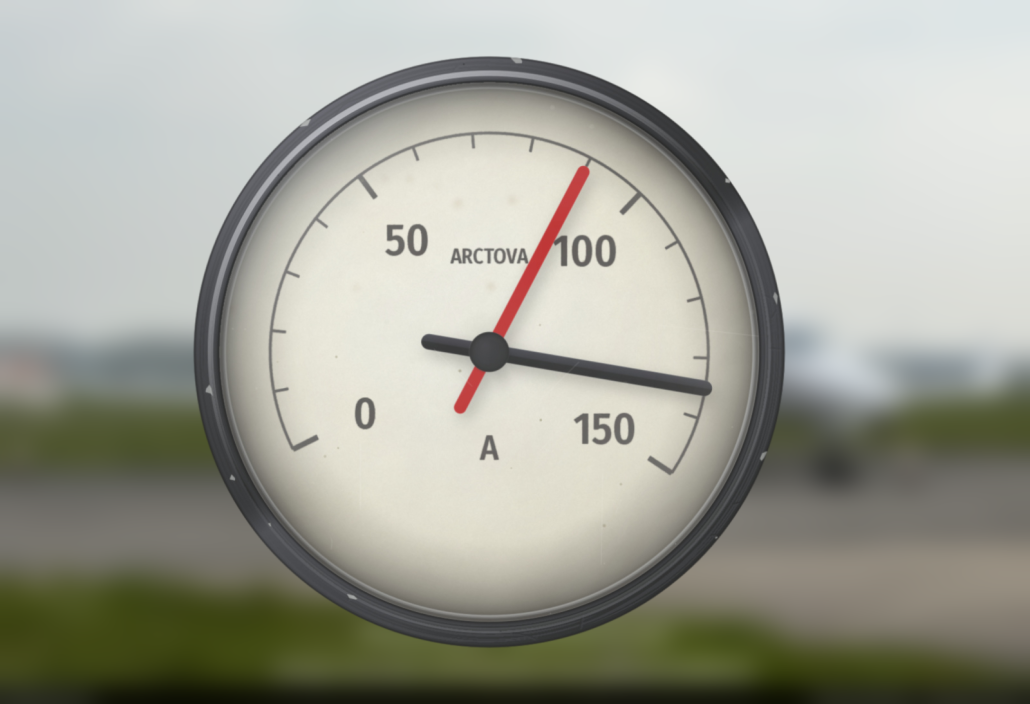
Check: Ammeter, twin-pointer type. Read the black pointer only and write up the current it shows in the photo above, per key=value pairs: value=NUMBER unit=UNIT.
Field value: value=135 unit=A
